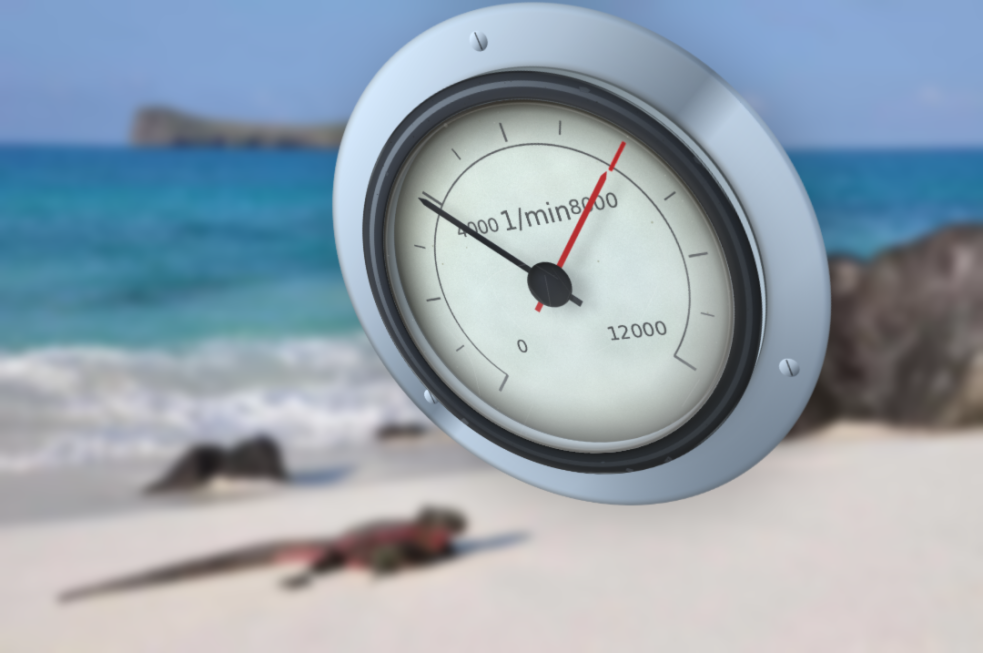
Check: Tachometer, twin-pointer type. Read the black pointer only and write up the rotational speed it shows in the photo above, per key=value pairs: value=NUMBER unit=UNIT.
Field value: value=4000 unit=rpm
